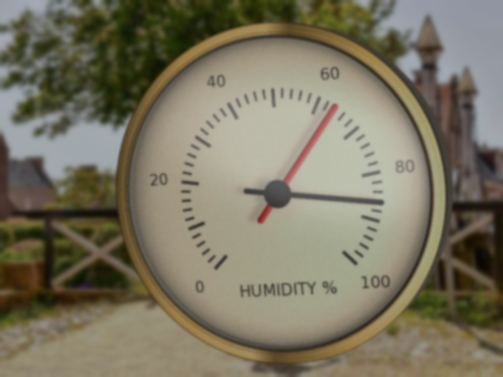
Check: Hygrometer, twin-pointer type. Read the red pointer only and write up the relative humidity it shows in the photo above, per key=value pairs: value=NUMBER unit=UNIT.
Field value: value=64 unit=%
